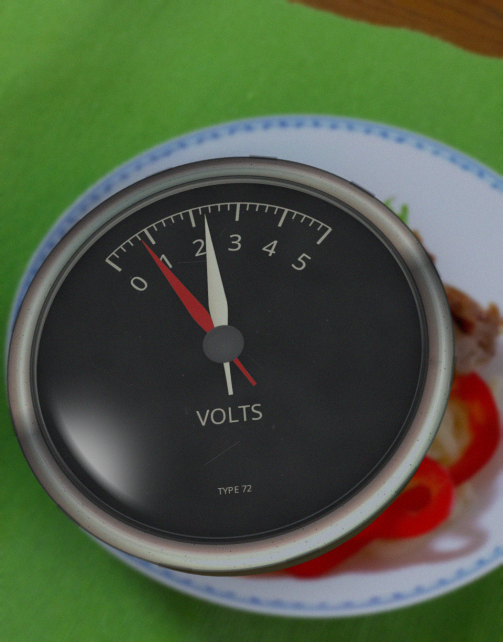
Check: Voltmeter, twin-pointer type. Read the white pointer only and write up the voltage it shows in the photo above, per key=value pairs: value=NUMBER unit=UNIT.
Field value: value=2.3 unit=V
